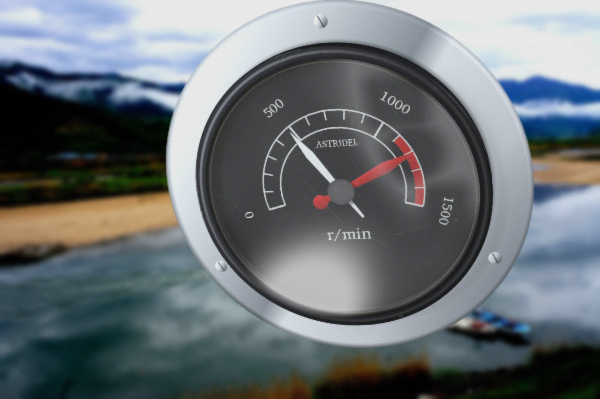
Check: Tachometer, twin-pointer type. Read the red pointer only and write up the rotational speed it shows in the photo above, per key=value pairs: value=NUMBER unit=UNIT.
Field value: value=1200 unit=rpm
